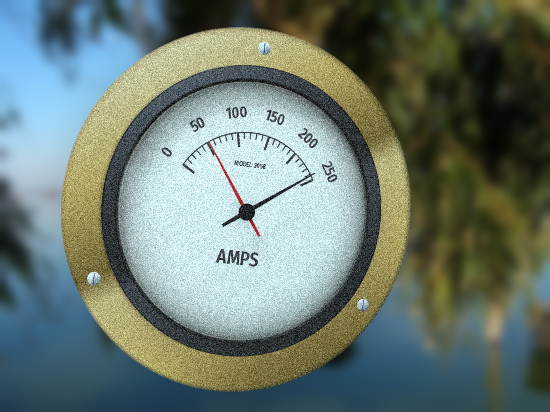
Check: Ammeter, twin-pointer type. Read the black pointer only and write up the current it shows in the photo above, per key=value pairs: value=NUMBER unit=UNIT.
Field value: value=240 unit=A
